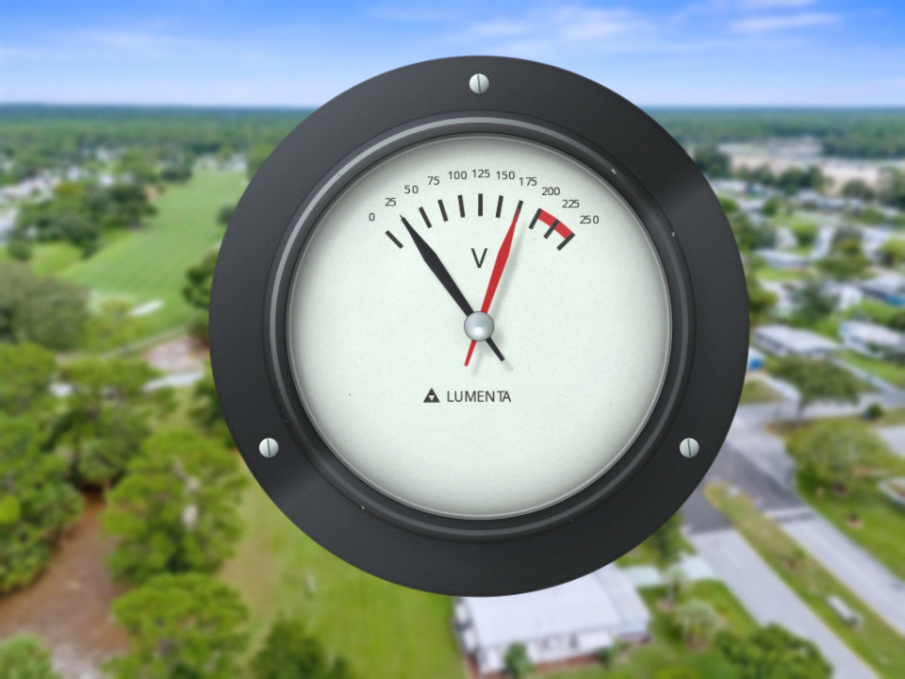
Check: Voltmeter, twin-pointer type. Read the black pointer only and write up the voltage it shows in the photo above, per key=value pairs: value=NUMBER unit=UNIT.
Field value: value=25 unit=V
